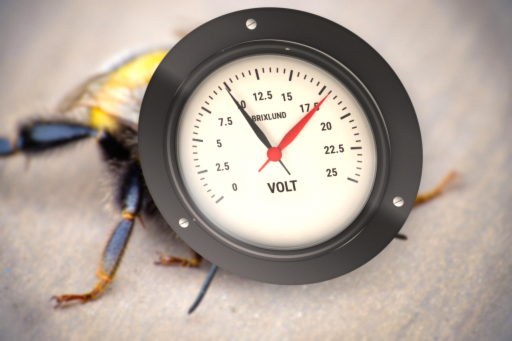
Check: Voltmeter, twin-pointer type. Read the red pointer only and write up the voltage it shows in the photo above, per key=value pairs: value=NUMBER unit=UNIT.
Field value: value=18 unit=V
